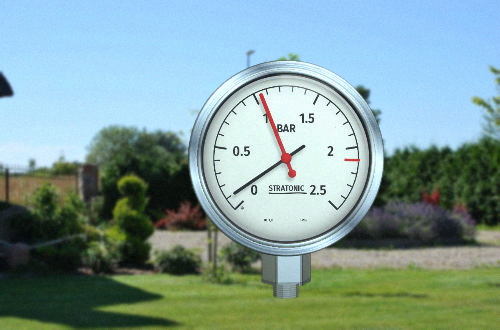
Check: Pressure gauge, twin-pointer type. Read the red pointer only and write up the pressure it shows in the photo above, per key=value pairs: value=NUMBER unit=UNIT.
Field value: value=1.05 unit=bar
